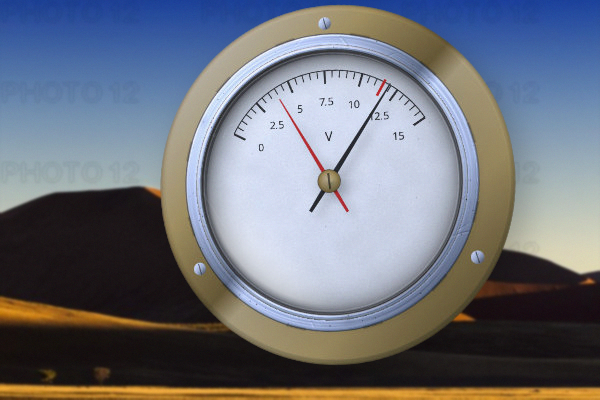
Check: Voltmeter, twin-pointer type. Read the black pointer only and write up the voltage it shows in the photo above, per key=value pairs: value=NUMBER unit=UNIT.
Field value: value=12 unit=V
